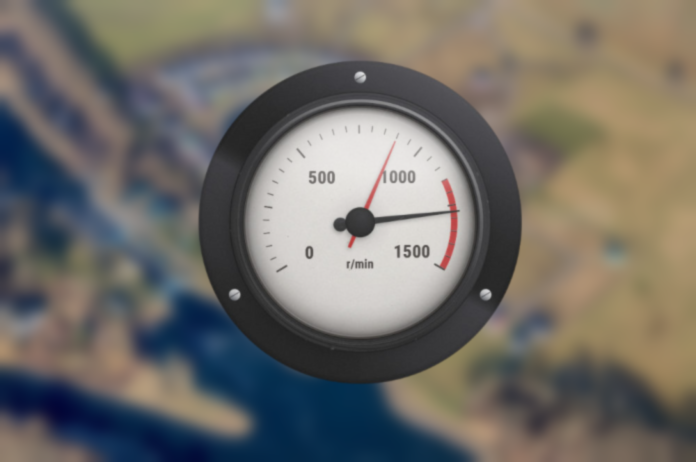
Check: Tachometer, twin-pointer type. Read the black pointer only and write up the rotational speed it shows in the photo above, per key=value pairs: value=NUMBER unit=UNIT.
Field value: value=1275 unit=rpm
